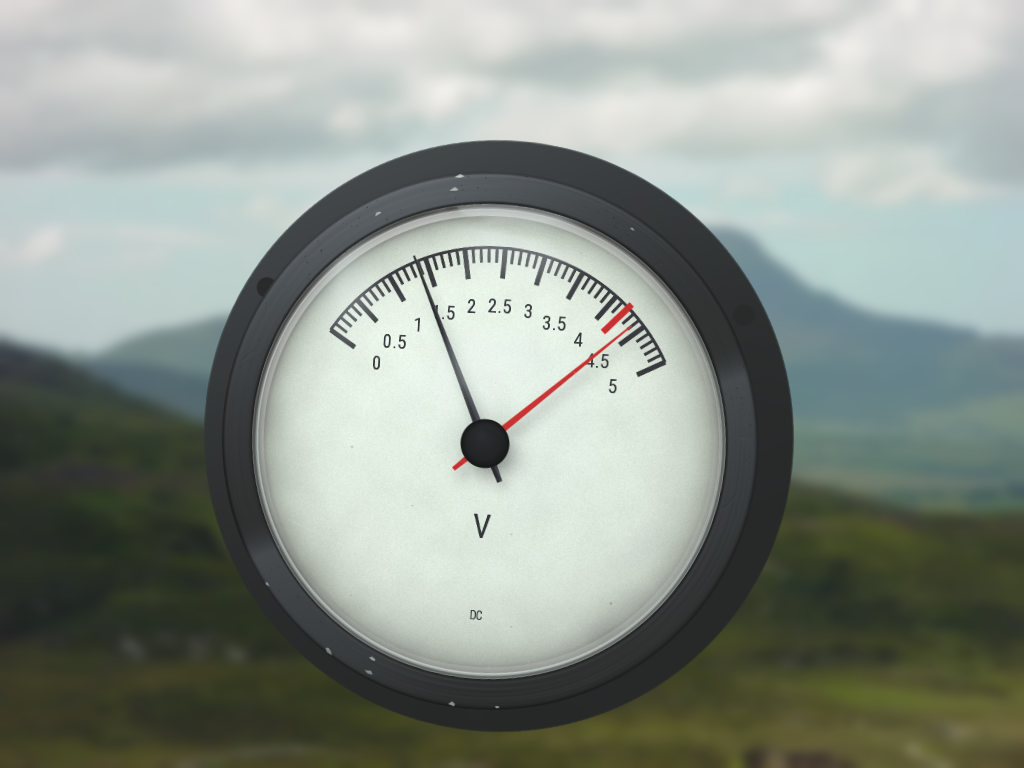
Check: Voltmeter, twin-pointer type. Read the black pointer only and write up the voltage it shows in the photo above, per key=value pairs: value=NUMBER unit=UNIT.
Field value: value=1.4 unit=V
